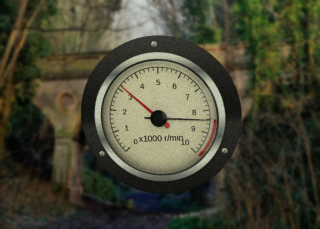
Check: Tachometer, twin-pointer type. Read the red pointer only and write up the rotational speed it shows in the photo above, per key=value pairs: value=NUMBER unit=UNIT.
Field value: value=3200 unit=rpm
